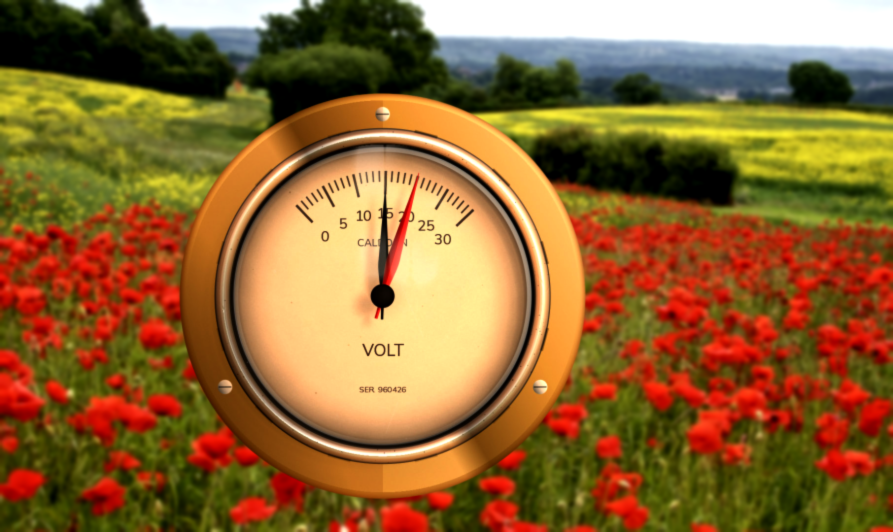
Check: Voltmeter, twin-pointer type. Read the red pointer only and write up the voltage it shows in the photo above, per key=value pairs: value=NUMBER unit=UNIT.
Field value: value=20 unit=V
